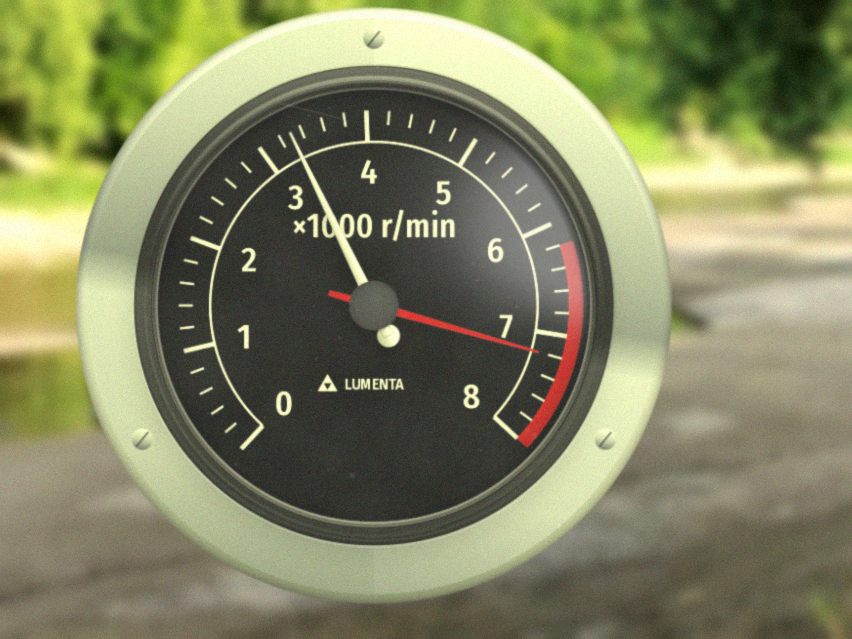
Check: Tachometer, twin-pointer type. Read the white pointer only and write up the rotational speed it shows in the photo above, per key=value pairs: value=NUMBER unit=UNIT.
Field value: value=3300 unit=rpm
